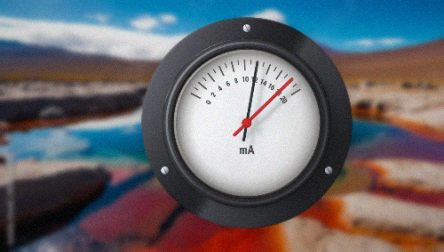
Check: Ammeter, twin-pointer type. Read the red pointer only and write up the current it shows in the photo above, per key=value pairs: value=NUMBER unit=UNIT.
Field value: value=18 unit=mA
